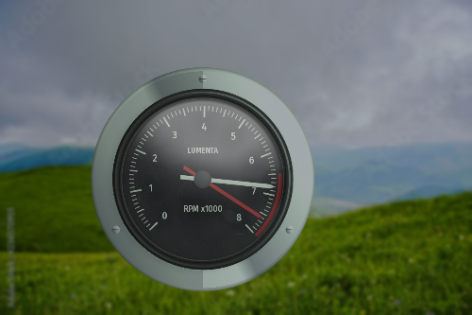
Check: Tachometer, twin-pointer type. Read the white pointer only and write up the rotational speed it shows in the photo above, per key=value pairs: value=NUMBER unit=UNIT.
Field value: value=6800 unit=rpm
